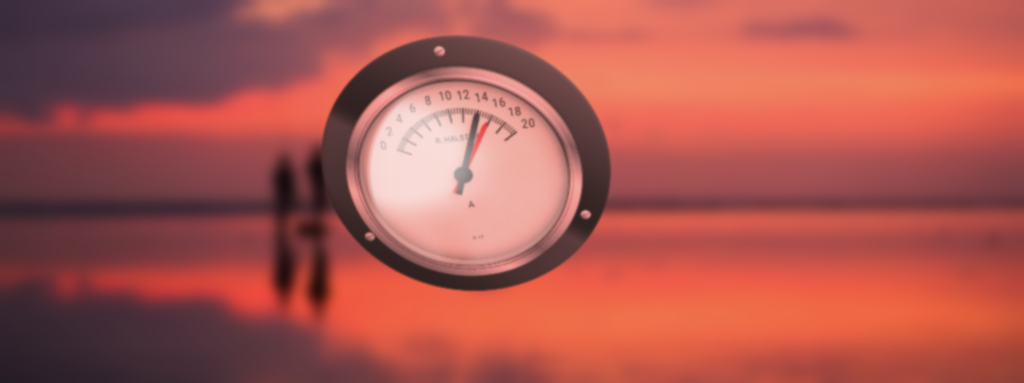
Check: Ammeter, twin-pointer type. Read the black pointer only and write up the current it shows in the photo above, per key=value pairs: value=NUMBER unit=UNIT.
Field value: value=14 unit=A
